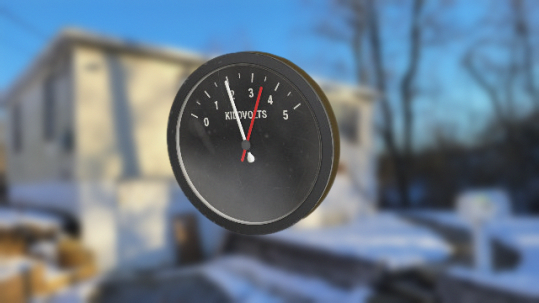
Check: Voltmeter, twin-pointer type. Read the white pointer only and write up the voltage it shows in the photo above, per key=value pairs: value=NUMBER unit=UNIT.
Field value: value=2 unit=kV
